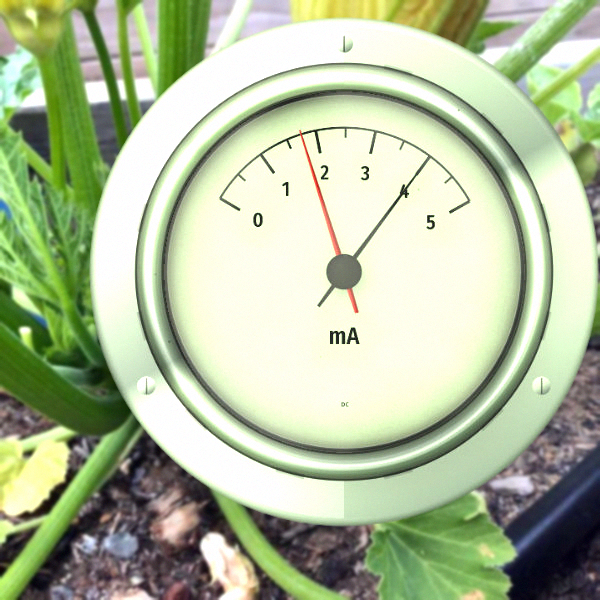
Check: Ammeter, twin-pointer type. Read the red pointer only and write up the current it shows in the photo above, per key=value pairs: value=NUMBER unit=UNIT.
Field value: value=1.75 unit=mA
